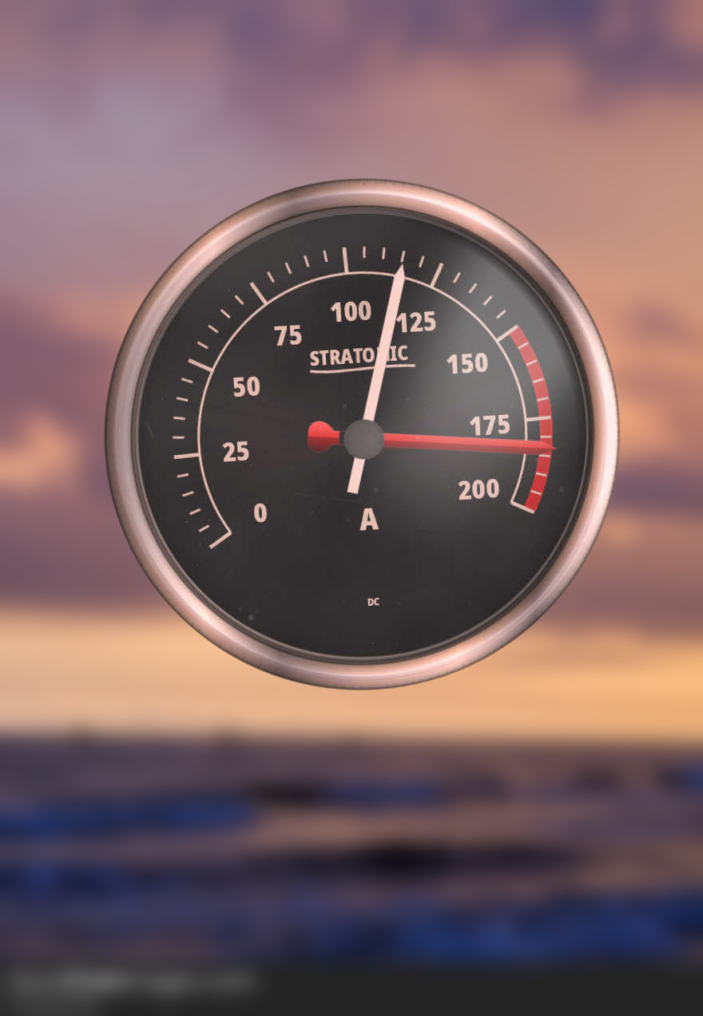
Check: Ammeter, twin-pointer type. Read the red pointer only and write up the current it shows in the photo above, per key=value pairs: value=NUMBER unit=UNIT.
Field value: value=182.5 unit=A
